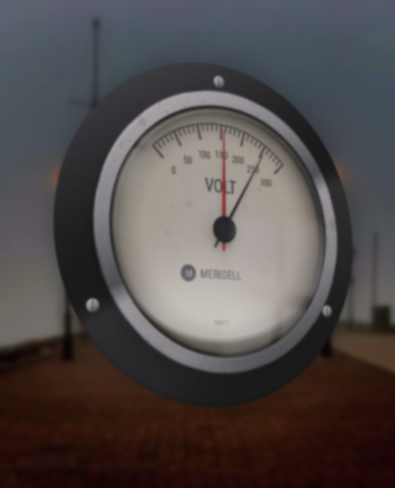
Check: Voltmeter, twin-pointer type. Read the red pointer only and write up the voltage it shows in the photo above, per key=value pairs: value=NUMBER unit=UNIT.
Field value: value=150 unit=V
